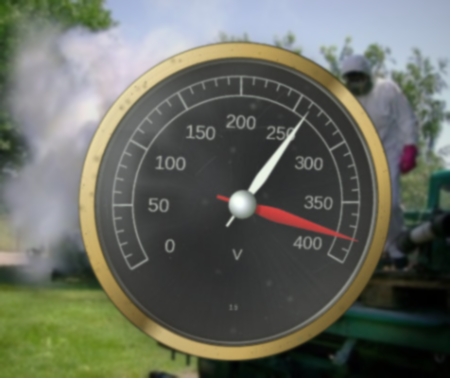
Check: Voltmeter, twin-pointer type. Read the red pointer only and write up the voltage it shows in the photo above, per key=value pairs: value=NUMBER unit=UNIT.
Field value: value=380 unit=V
